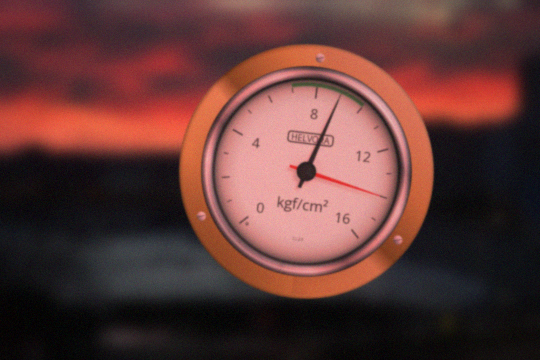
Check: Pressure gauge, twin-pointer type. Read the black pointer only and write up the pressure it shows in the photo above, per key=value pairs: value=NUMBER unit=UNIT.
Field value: value=9 unit=kg/cm²
